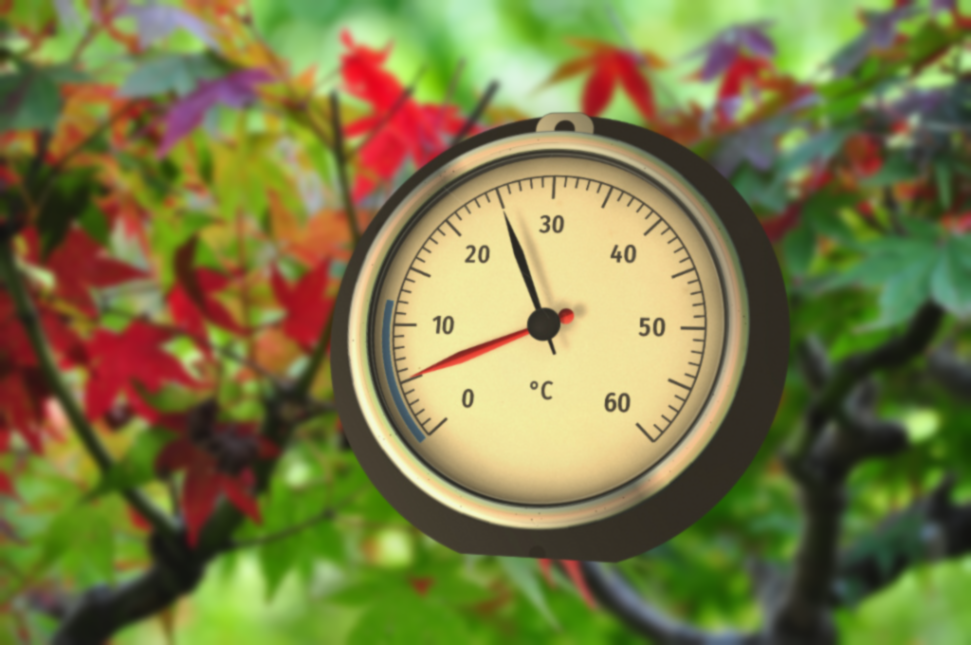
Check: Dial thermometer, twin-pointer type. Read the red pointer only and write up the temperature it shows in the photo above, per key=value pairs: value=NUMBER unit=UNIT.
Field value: value=5 unit=°C
